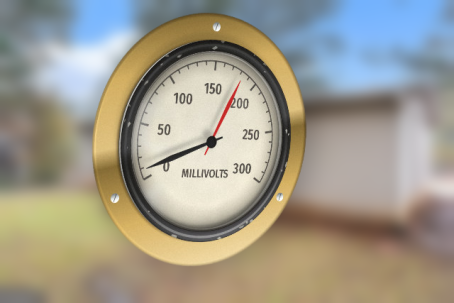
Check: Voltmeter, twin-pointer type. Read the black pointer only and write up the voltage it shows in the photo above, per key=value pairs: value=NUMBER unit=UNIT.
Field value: value=10 unit=mV
